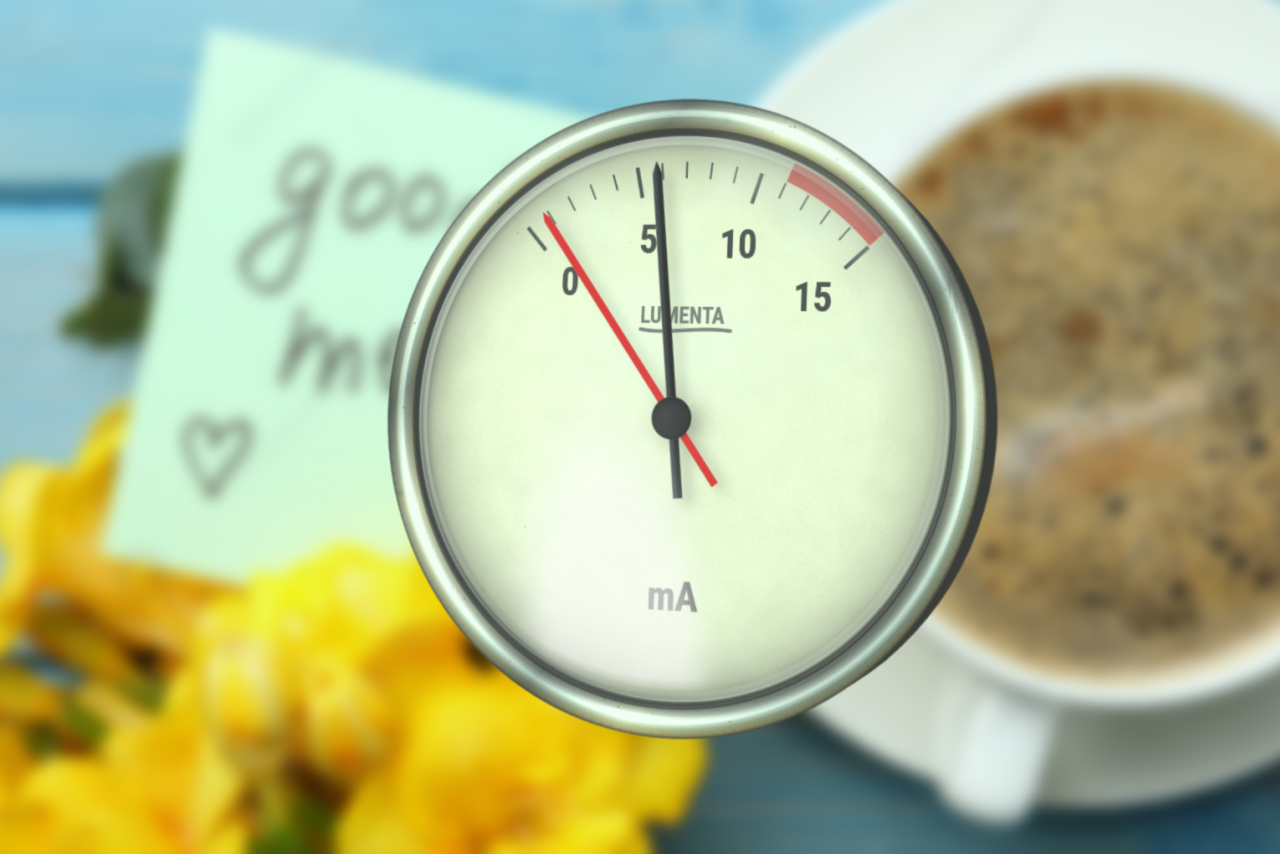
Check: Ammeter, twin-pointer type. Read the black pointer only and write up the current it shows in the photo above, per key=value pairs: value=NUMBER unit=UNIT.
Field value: value=6 unit=mA
